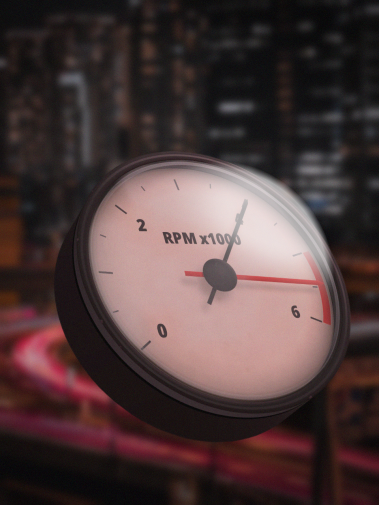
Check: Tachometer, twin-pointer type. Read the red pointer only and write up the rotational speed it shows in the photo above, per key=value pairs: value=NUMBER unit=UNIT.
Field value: value=5500 unit=rpm
